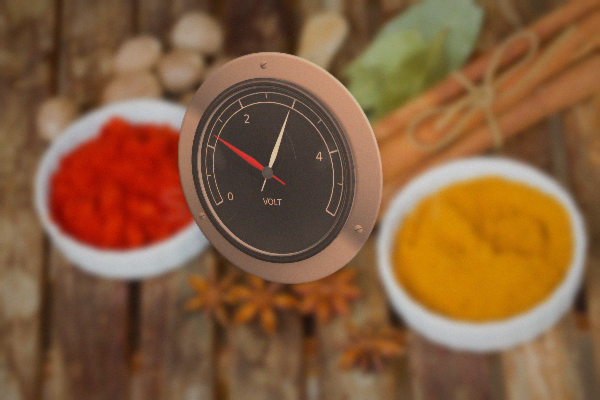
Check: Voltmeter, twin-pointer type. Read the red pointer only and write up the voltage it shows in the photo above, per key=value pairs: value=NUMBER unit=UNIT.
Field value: value=1.25 unit=V
